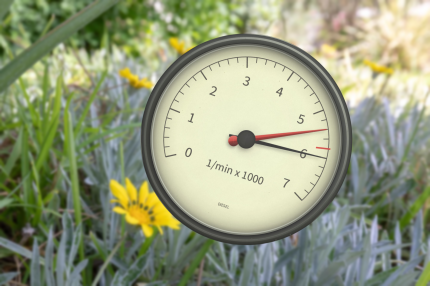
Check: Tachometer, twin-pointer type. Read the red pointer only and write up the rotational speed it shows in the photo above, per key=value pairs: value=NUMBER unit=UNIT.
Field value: value=5400 unit=rpm
